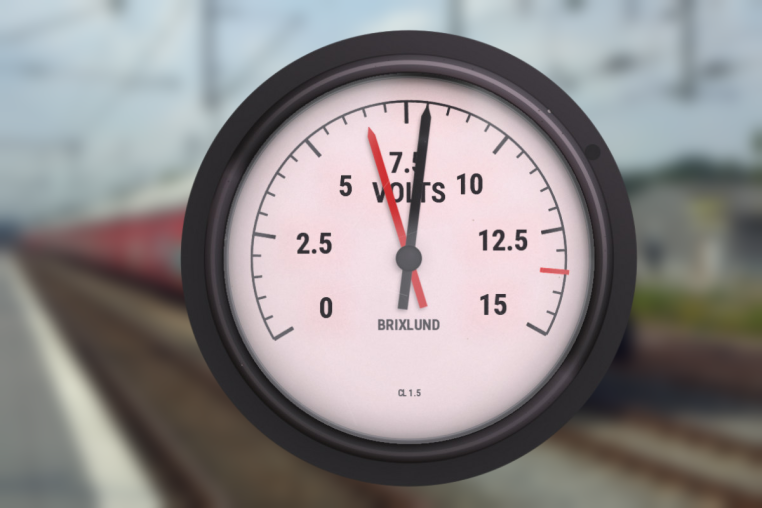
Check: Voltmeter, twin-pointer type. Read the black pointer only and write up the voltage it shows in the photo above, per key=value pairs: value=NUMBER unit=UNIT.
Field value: value=8 unit=V
